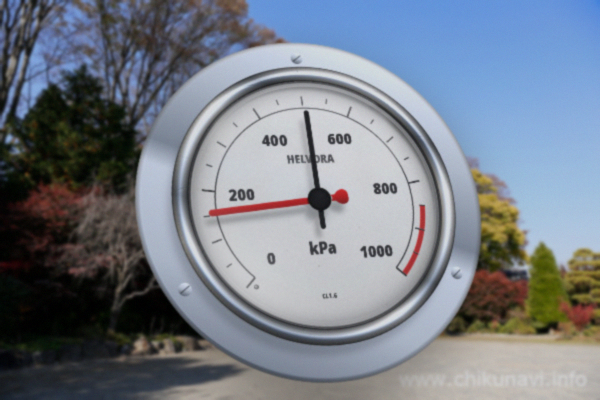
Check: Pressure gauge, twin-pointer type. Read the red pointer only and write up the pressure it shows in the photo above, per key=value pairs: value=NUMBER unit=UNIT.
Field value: value=150 unit=kPa
